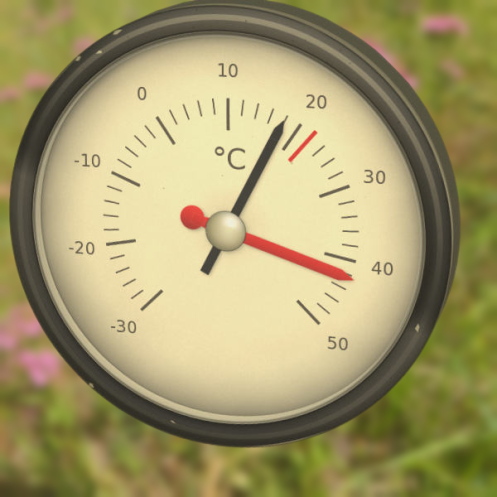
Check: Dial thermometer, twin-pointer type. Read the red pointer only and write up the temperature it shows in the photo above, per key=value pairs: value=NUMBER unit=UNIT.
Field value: value=42 unit=°C
